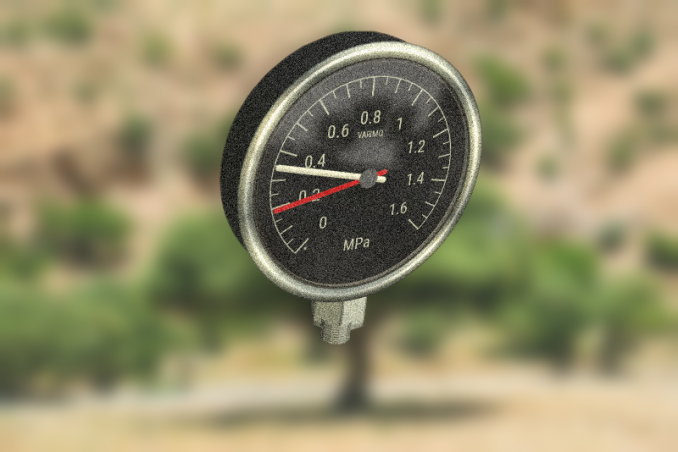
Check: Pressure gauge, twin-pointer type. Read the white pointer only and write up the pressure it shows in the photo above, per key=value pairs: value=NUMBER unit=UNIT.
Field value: value=0.35 unit=MPa
